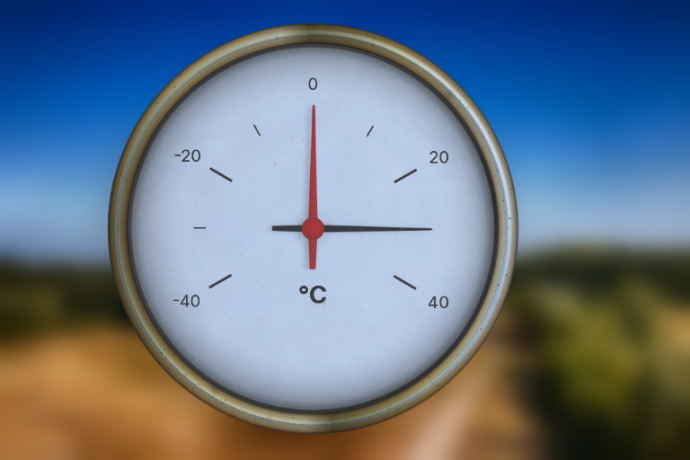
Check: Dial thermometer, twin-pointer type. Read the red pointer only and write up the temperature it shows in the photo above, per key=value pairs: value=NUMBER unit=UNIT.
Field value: value=0 unit=°C
